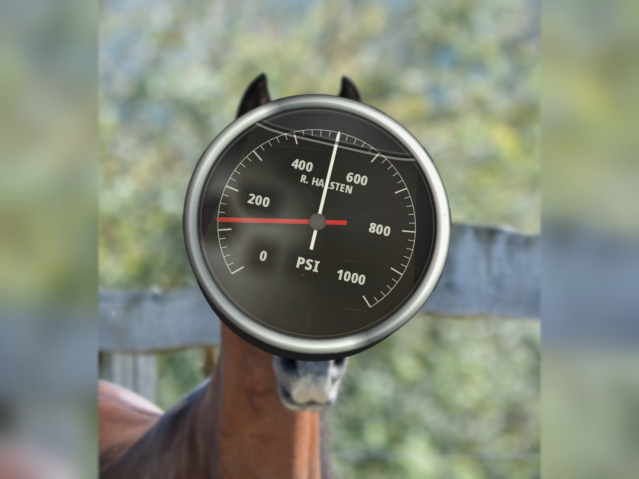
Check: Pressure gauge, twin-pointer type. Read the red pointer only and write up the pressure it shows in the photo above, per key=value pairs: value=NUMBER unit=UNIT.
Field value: value=120 unit=psi
